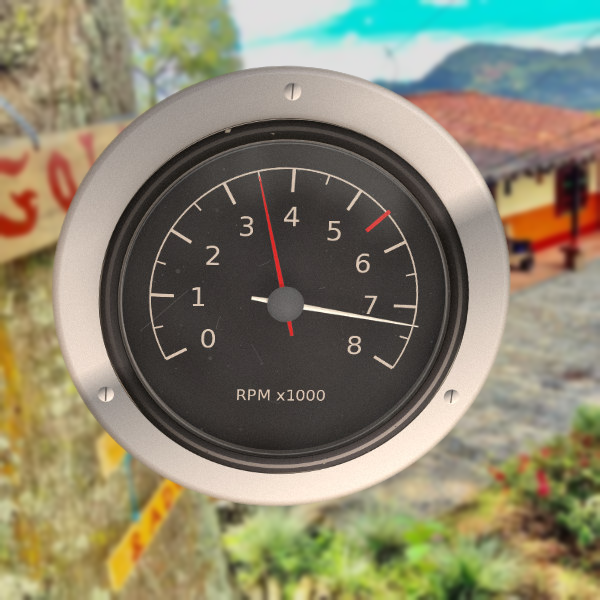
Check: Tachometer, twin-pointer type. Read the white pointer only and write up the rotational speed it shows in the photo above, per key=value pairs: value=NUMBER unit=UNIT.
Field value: value=7250 unit=rpm
